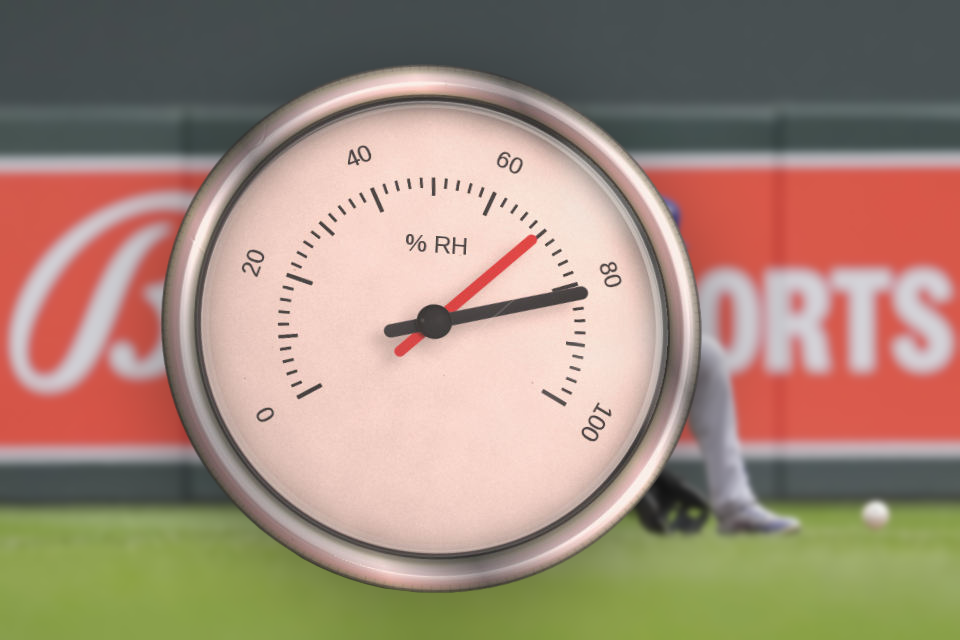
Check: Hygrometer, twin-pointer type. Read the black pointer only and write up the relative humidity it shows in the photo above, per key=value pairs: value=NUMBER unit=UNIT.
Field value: value=82 unit=%
